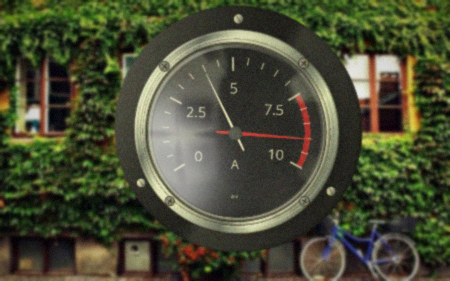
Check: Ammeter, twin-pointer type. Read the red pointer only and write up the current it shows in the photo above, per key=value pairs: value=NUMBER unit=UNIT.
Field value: value=9 unit=A
